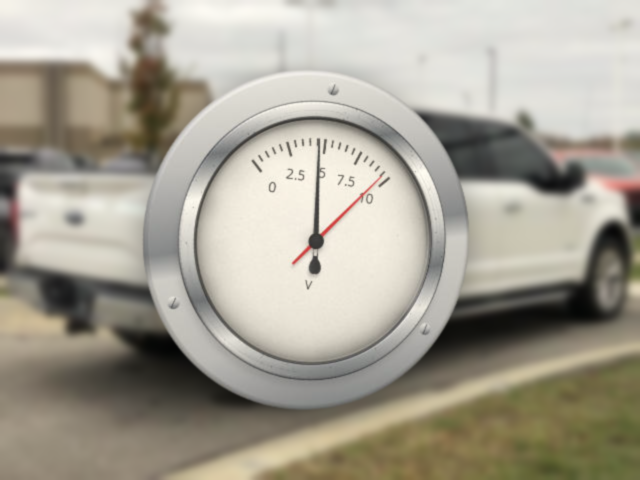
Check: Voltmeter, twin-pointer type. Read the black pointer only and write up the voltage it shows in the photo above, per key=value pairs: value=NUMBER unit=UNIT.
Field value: value=4.5 unit=V
